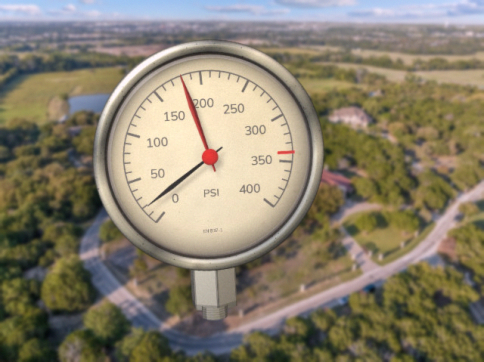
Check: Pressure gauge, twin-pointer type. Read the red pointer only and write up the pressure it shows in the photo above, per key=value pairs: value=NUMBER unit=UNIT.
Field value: value=180 unit=psi
